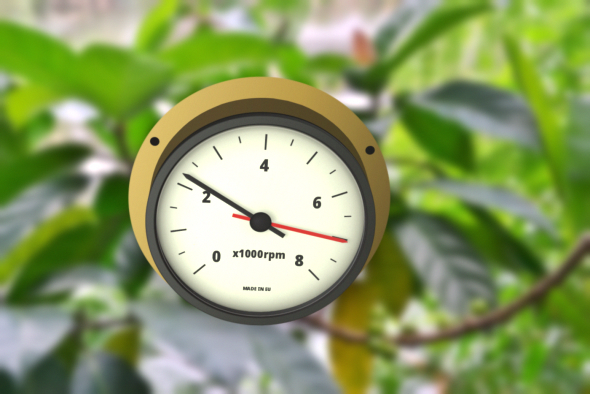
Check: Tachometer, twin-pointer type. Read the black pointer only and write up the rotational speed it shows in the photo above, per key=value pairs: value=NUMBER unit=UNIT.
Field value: value=2250 unit=rpm
